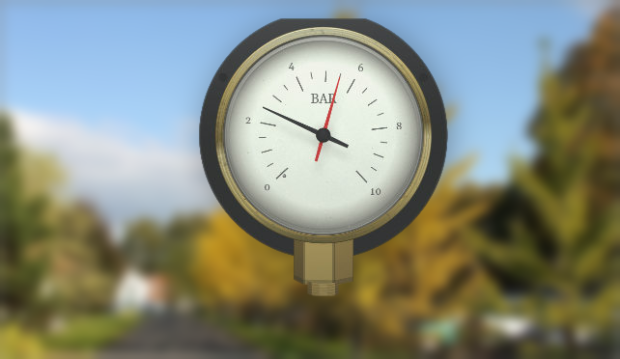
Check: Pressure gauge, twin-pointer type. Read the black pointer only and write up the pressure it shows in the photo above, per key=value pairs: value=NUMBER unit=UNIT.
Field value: value=2.5 unit=bar
